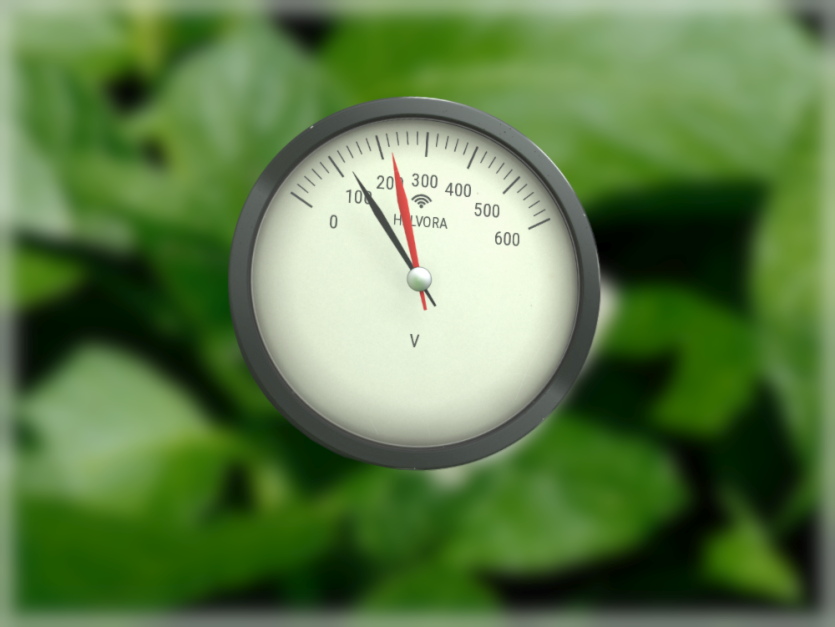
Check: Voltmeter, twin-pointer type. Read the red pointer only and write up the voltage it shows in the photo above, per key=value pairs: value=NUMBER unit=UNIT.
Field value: value=220 unit=V
